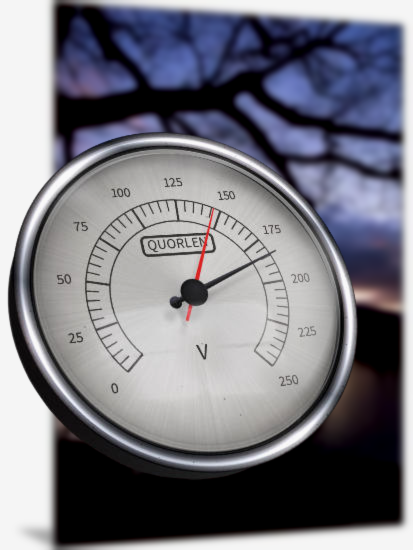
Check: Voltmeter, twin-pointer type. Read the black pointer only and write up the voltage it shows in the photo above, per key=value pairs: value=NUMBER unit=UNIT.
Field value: value=185 unit=V
